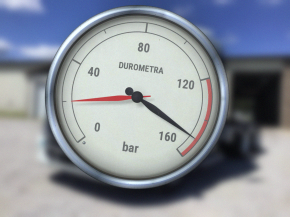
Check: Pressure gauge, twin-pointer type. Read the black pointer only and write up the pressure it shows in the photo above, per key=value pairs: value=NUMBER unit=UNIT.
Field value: value=150 unit=bar
